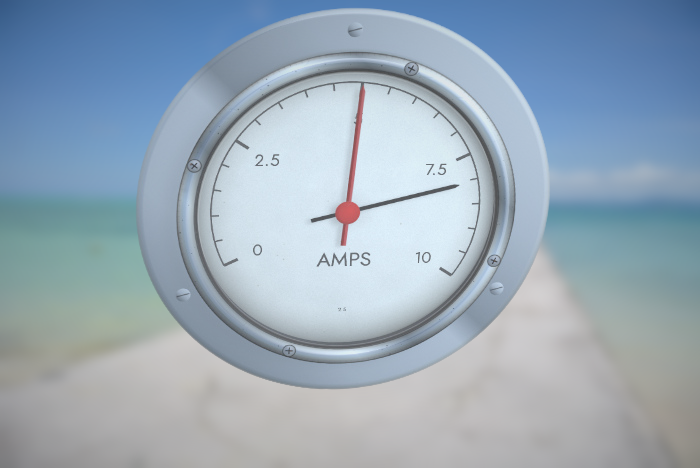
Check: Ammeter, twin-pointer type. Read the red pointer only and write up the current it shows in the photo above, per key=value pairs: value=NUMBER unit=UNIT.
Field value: value=5 unit=A
